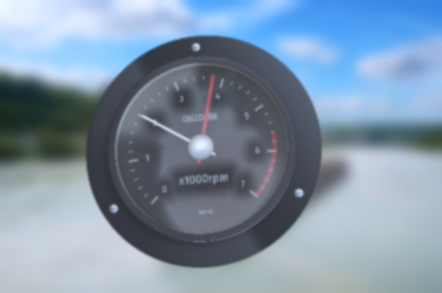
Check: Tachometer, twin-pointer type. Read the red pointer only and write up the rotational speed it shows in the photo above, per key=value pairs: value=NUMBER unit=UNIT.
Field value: value=3800 unit=rpm
